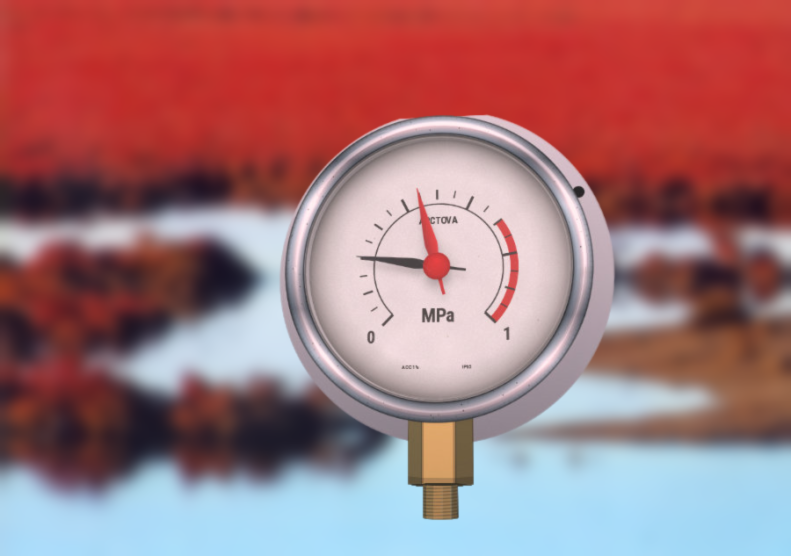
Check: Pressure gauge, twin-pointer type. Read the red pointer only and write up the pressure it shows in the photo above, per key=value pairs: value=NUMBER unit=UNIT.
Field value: value=0.45 unit=MPa
